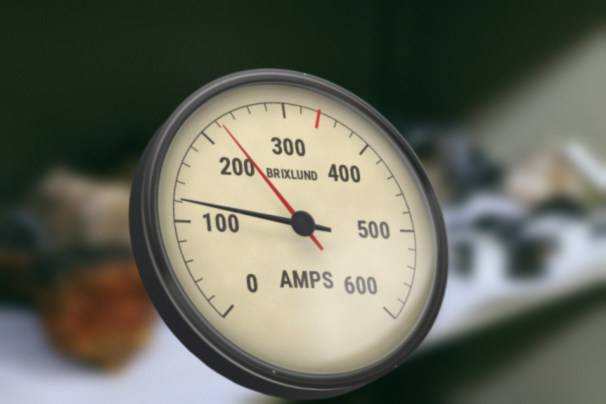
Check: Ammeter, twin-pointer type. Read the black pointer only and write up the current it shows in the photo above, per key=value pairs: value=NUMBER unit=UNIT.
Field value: value=120 unit=A
